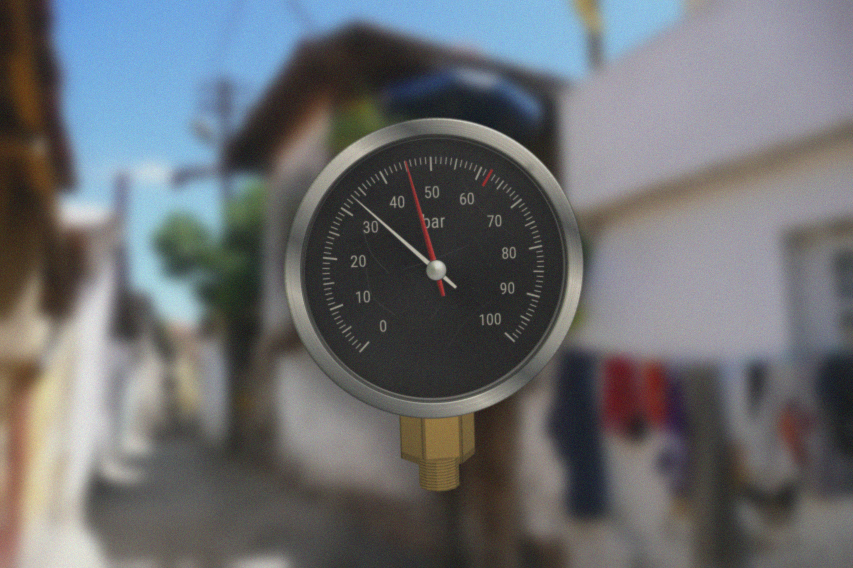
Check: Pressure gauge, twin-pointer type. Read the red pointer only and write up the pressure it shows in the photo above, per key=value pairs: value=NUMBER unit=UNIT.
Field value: value=45 unit=bar
